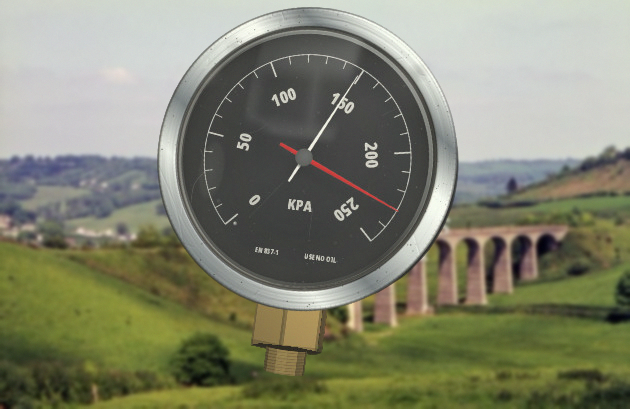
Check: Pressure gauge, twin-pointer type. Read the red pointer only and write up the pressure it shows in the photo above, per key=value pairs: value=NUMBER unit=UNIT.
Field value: value=230 unit=kPa
